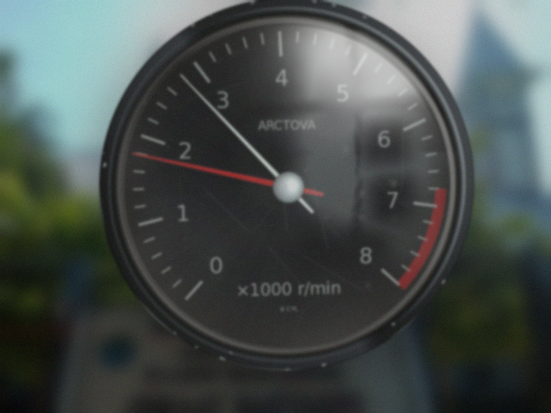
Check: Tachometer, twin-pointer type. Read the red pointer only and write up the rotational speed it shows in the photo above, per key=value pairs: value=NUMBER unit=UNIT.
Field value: value=1800 unit=rpm
